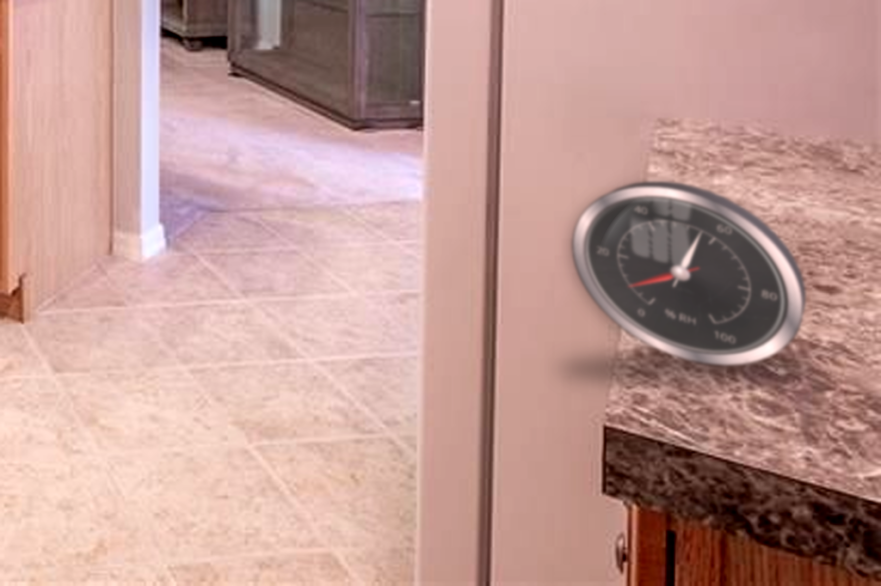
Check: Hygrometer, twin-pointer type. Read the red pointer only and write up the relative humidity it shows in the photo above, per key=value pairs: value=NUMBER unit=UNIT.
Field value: value=8 unit=%
